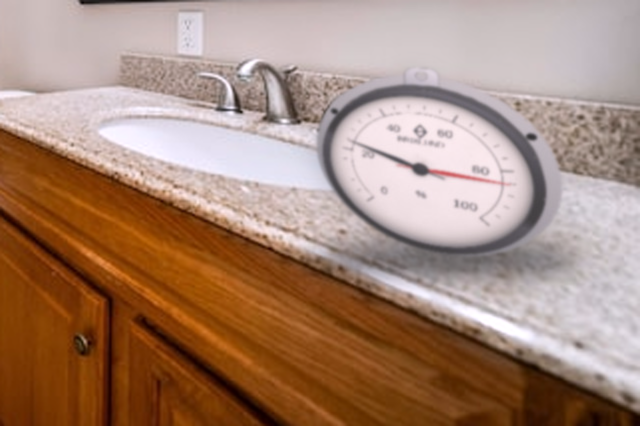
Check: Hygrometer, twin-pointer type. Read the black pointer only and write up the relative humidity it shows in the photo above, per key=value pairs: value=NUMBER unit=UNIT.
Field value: value=24 unit=%
